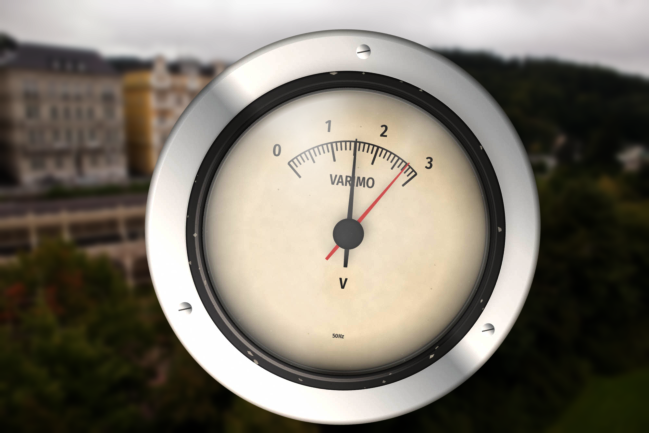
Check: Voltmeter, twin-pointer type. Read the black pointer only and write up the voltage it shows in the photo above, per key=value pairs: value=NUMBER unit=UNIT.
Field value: value=1.5 unit=V
